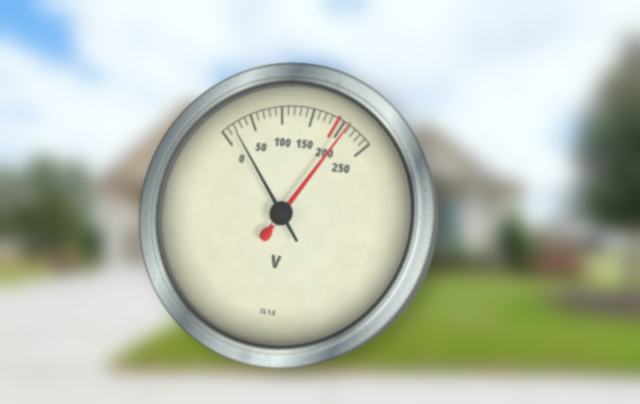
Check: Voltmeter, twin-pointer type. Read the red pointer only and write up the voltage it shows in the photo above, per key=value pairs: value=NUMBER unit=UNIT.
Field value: value=210 unit=V
